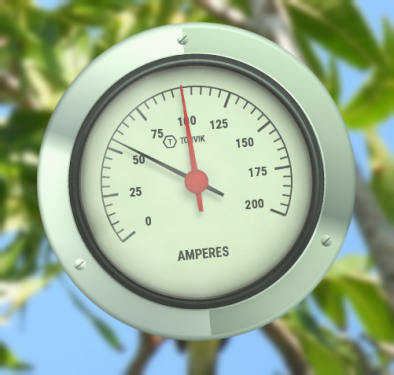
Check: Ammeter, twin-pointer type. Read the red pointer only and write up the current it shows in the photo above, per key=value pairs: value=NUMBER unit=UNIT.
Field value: value=100 unit=A
